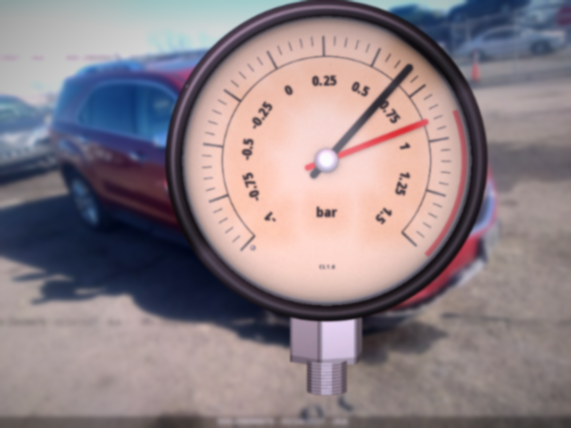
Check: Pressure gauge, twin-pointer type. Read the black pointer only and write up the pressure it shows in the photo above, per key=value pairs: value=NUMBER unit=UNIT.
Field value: value=0.65 unit=bar
